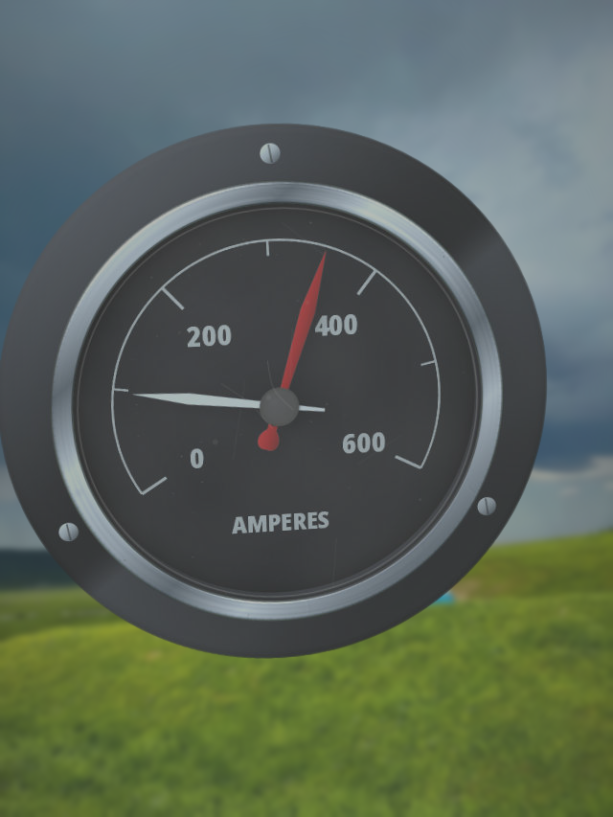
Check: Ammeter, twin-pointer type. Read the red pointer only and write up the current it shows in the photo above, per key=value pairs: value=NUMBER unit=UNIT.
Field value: value=350 unit=A
